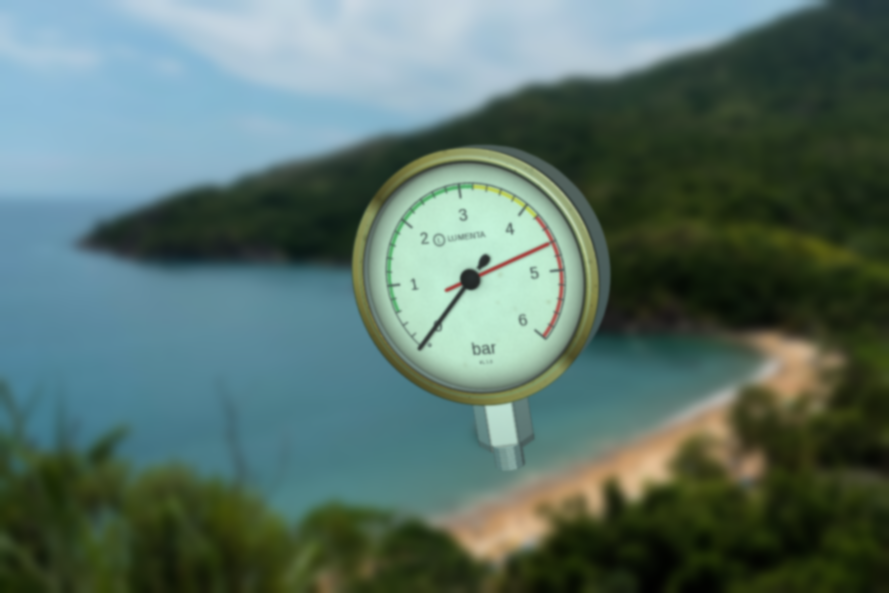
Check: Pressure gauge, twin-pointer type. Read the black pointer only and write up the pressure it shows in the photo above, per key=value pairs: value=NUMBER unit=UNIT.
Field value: value=0 unit=bar
